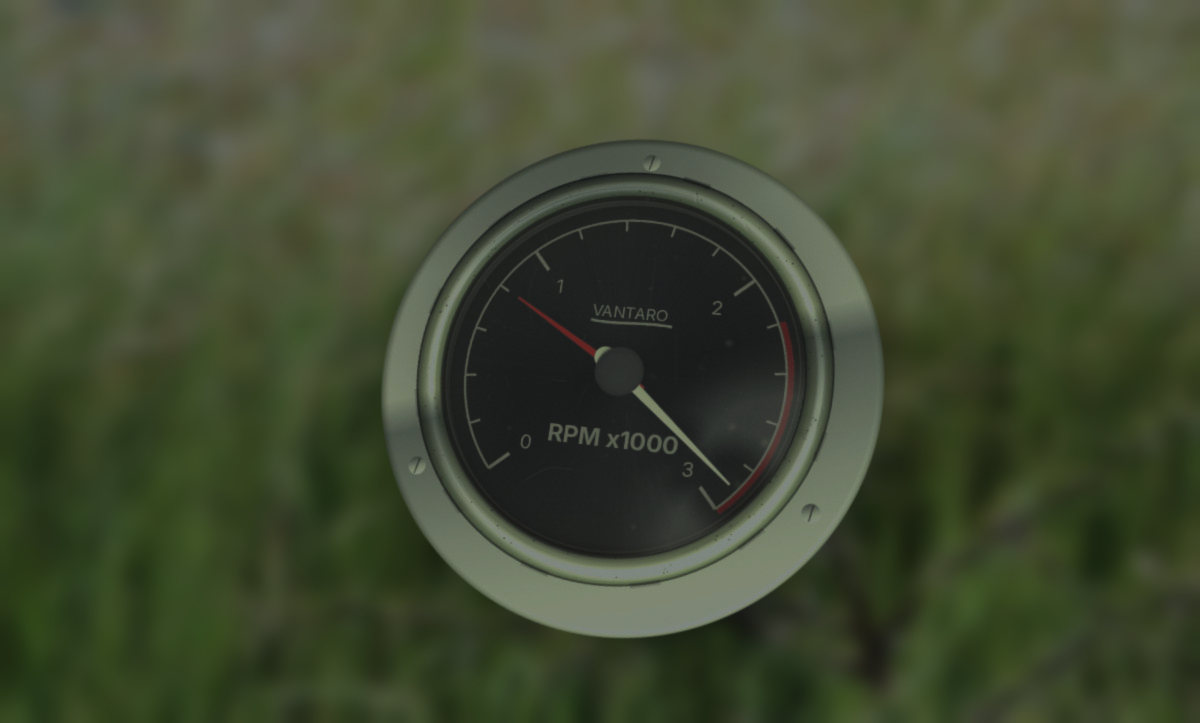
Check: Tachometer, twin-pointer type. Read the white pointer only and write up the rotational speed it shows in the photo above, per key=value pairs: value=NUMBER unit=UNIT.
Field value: value=2900 unit=rpm
